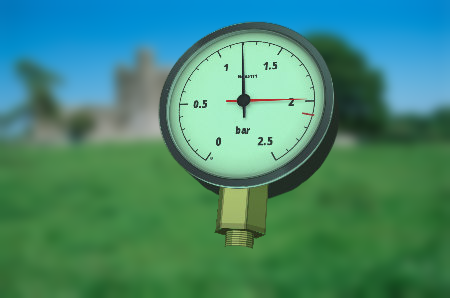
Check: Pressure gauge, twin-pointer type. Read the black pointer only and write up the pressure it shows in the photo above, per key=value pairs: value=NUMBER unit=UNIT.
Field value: value=1.2 unit=bar
